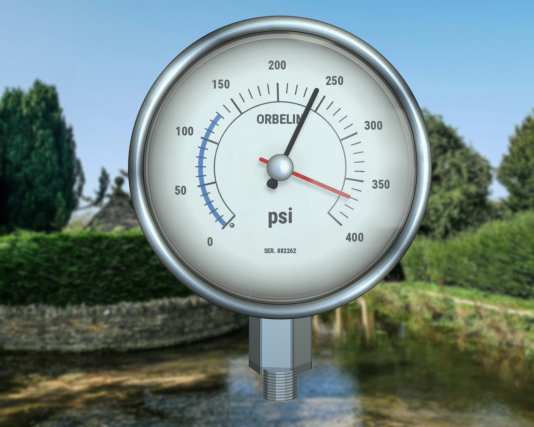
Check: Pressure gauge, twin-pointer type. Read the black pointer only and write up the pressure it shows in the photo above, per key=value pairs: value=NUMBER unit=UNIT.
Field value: value=240 unit=psi
